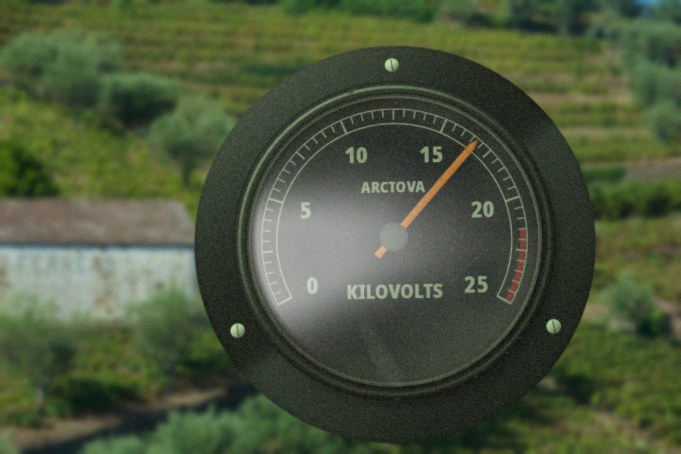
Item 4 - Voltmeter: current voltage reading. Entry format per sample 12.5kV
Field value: 16.75kV
